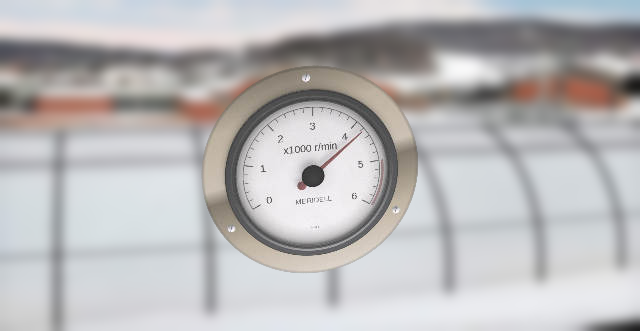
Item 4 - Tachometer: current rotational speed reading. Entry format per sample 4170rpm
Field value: 4200rpm
